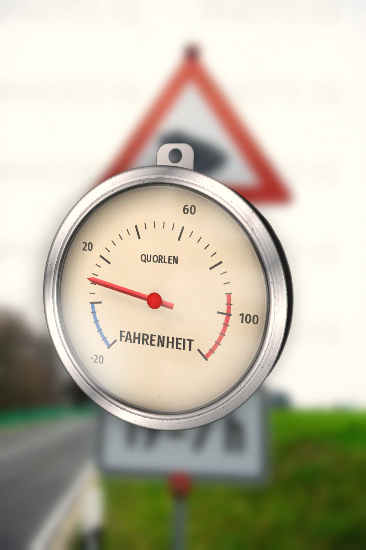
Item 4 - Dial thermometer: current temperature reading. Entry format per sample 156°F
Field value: 10°F
